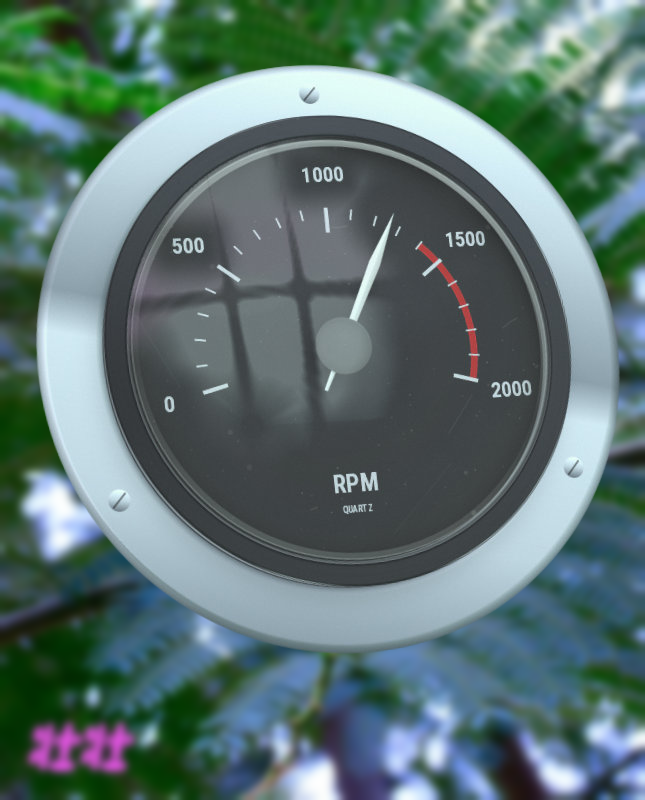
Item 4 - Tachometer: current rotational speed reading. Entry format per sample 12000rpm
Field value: 1250rpm
